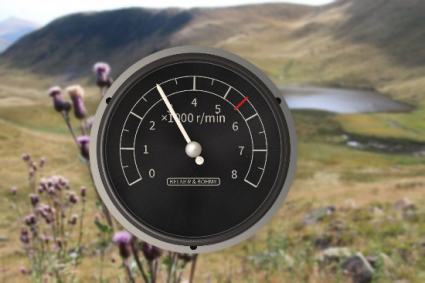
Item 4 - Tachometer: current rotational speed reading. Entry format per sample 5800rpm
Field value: 3000rpm
